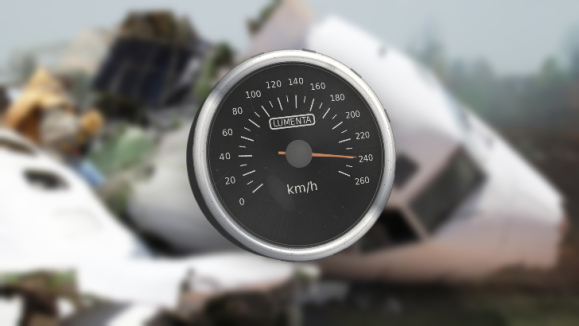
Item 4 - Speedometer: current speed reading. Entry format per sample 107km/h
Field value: 240km/h
